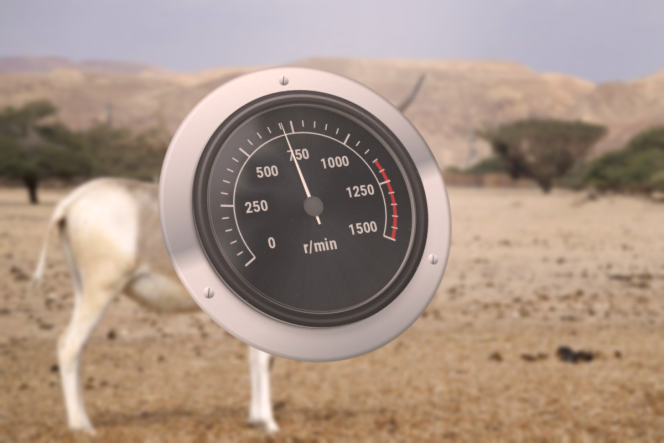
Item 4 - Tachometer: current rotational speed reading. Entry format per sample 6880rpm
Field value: 700rpm
